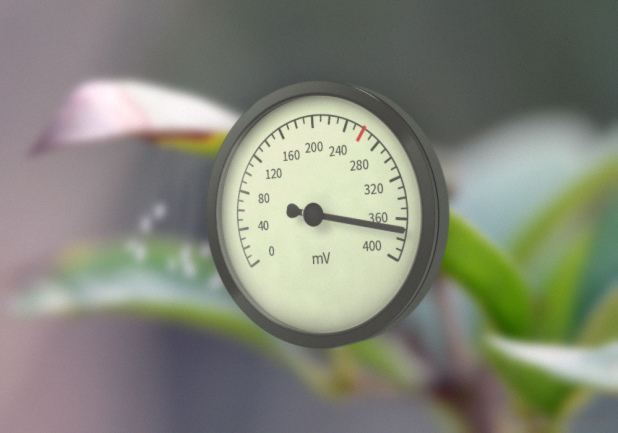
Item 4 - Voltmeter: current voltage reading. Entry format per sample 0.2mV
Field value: 370mV
